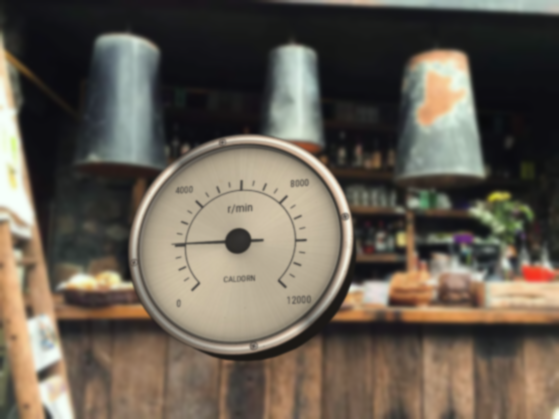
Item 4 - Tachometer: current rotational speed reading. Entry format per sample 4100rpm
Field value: 2000rpm
